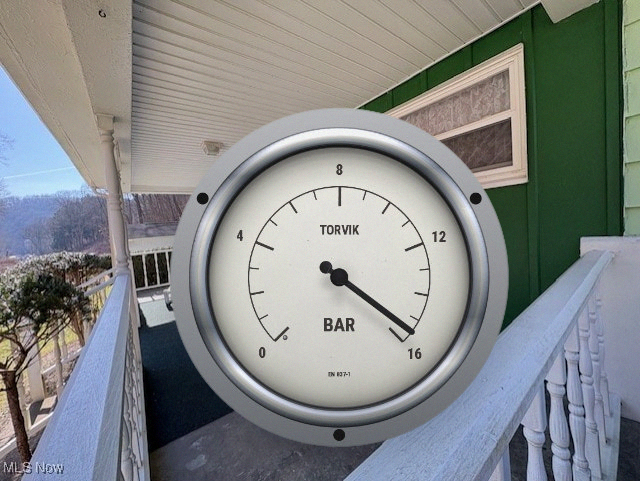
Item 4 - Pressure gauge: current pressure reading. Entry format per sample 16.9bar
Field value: 15.5bar
